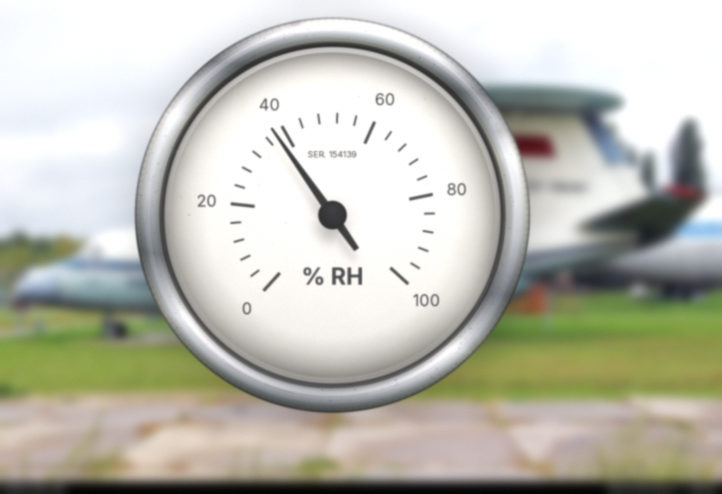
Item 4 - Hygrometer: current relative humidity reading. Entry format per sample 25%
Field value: 38%
